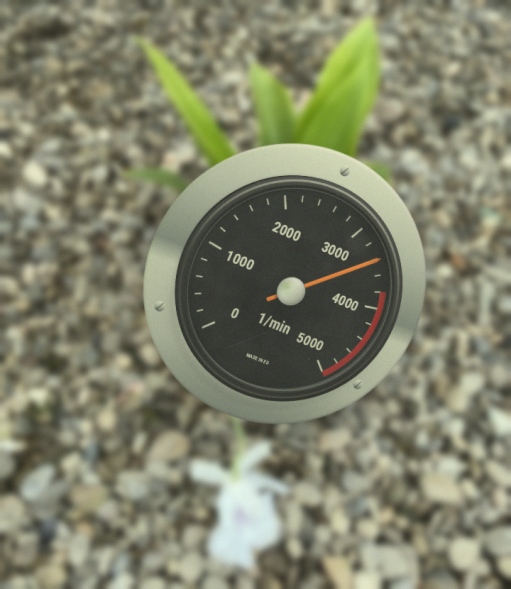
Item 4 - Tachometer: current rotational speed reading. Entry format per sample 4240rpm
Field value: 3400rpm
